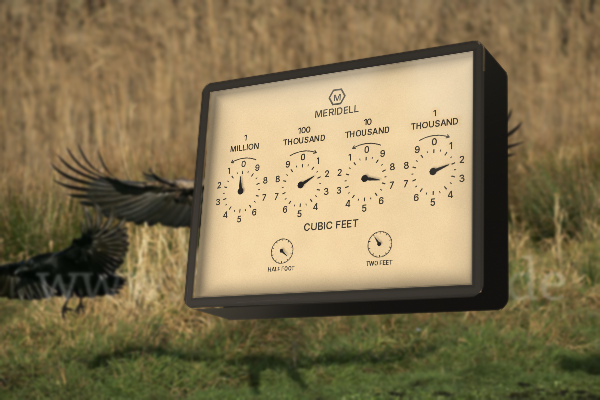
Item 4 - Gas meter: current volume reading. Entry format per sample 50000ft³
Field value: 17200ft³
